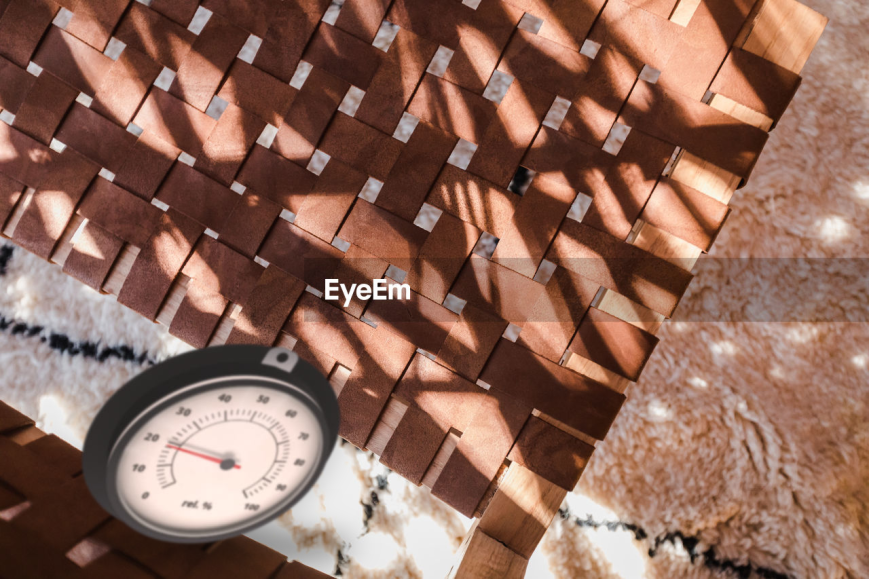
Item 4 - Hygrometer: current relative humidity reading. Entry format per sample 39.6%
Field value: 20%
